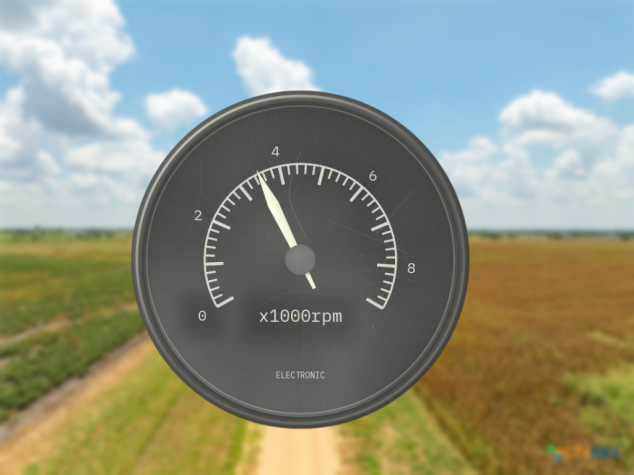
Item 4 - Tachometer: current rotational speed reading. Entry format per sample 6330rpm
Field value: 3500rpm
